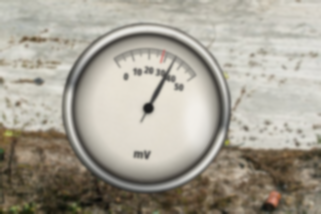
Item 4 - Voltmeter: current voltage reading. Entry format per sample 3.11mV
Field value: 35mV
